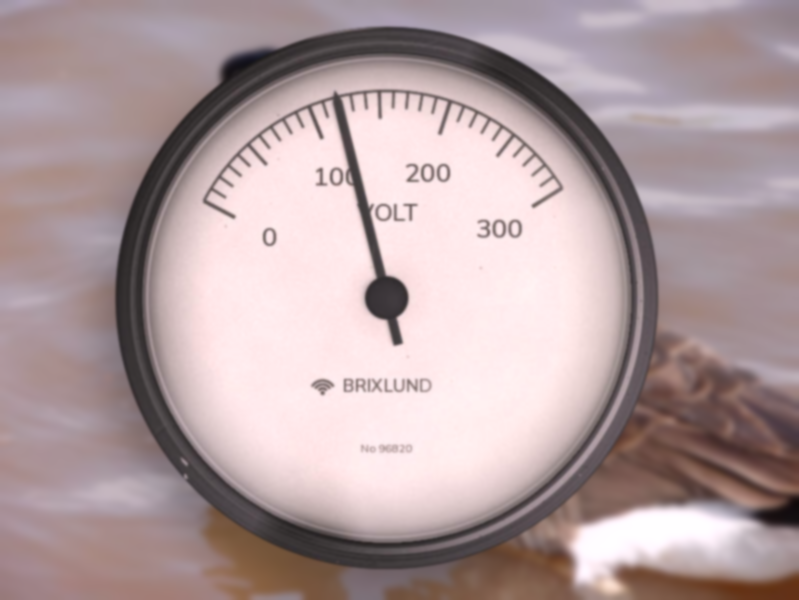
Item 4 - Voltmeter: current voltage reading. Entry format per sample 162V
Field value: 120V
